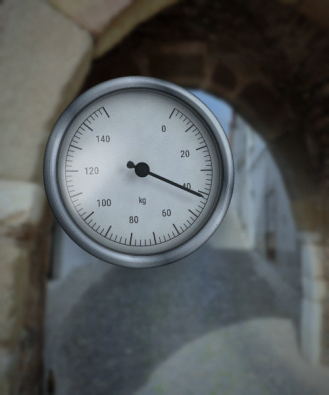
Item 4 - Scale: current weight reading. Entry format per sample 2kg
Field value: 42kg
